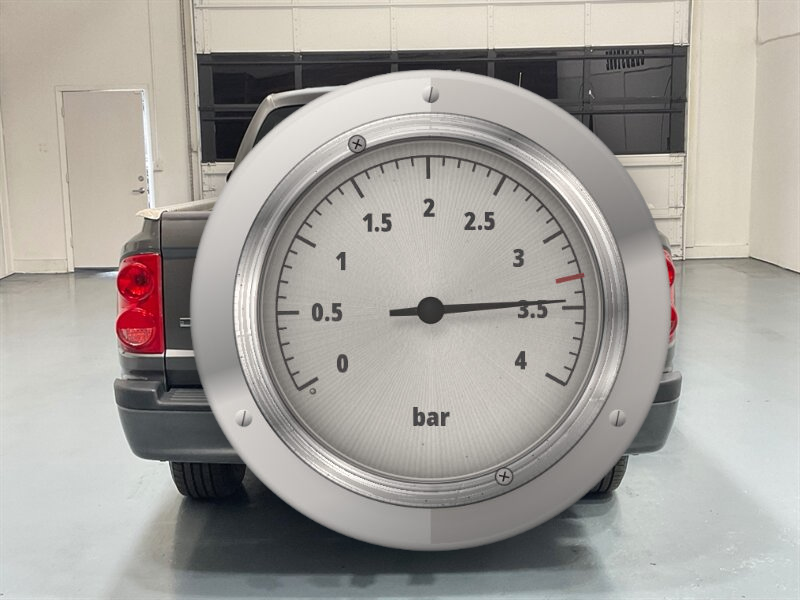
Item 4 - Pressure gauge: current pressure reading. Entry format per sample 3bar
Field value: 3.45bar
